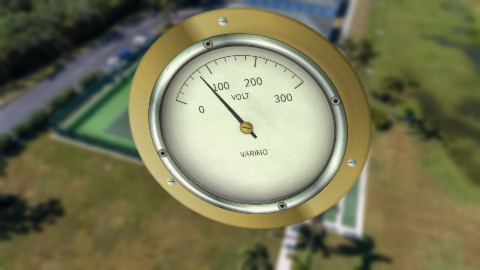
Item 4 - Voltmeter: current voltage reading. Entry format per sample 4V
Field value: 80V
